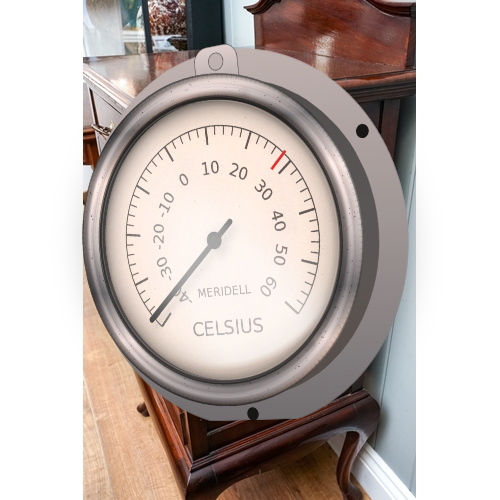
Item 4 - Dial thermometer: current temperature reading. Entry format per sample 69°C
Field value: -38°C
